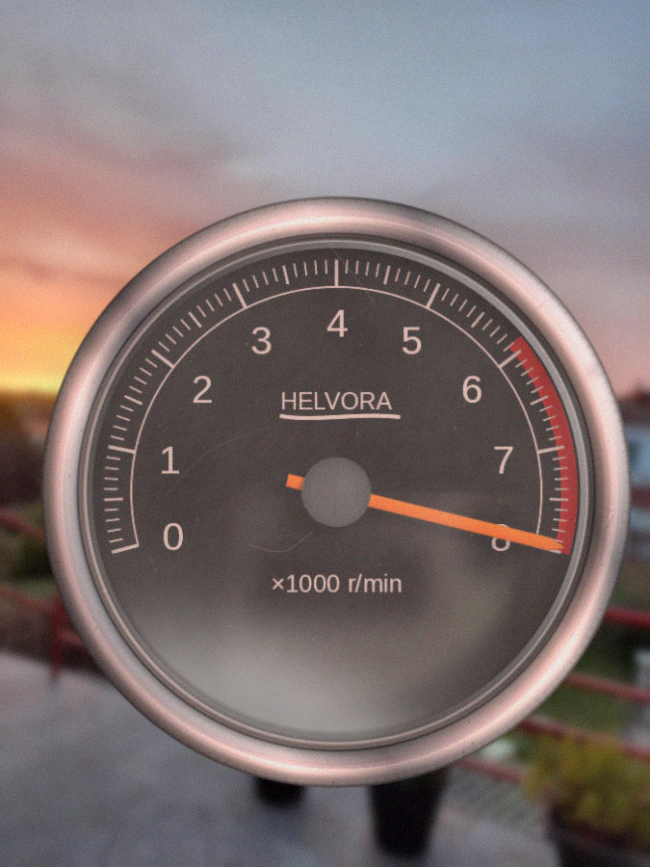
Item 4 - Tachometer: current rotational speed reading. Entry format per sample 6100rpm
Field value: 7950rpm
